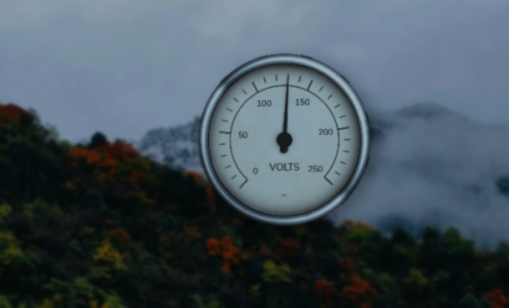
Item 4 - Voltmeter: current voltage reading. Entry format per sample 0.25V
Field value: 130V
